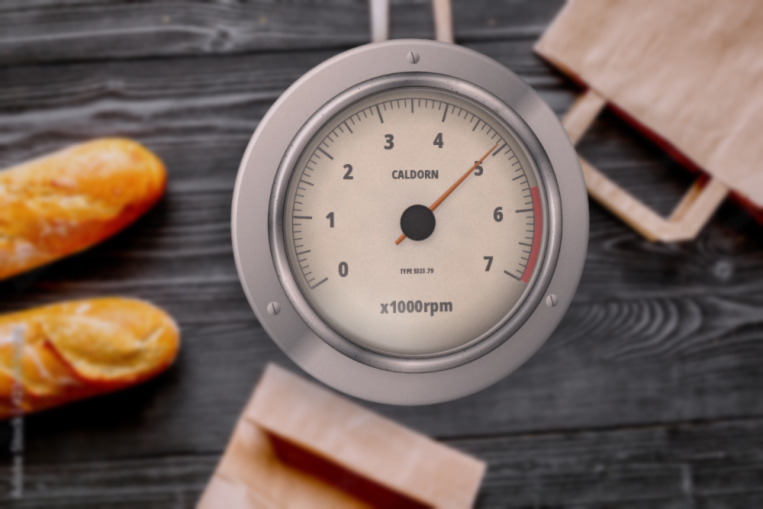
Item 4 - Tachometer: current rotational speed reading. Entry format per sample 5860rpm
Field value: 4900rpm
